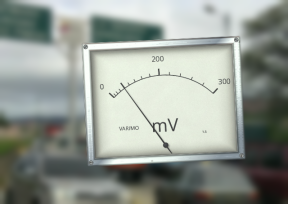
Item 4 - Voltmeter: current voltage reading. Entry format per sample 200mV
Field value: 100mV
